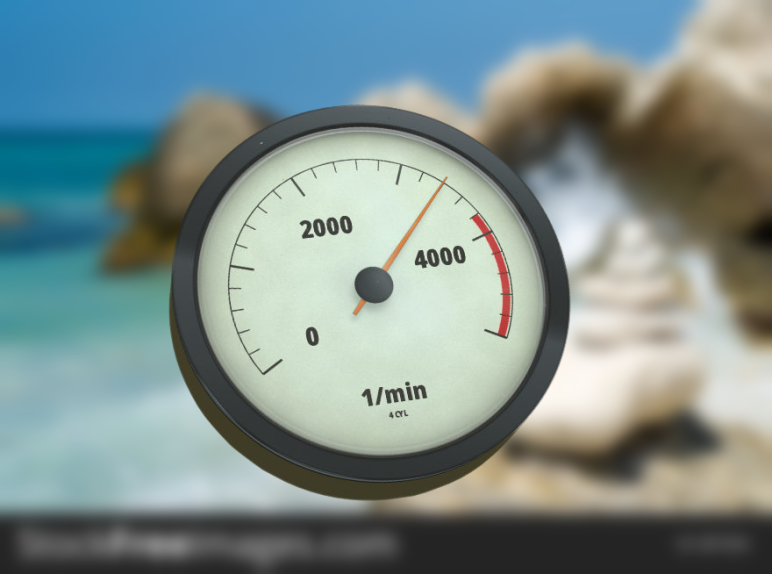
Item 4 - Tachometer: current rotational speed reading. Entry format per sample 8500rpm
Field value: 3400rpm
